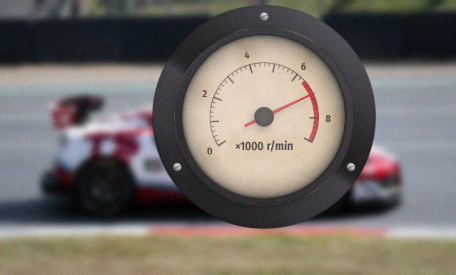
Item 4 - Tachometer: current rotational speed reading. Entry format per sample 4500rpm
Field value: 7000rpm
